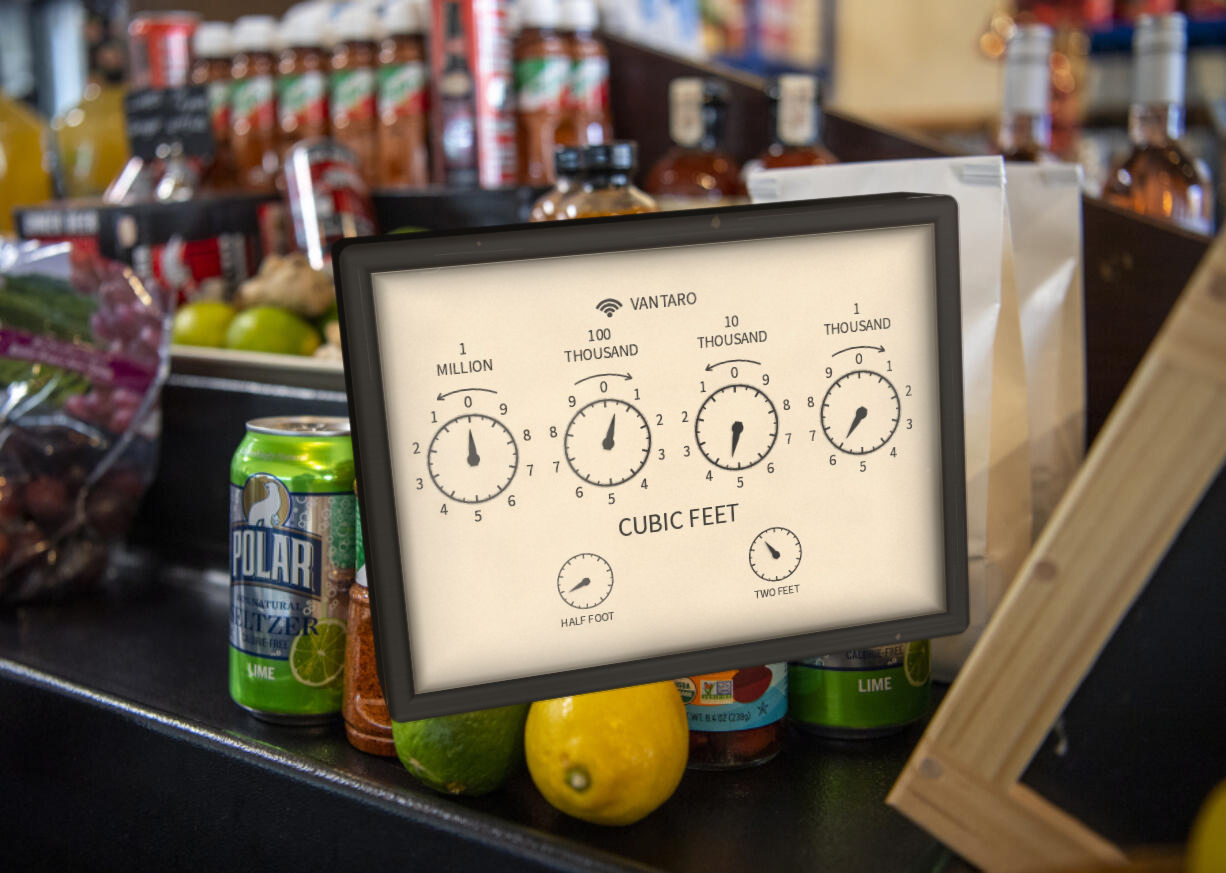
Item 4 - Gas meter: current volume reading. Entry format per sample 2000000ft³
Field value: 4600ft³
